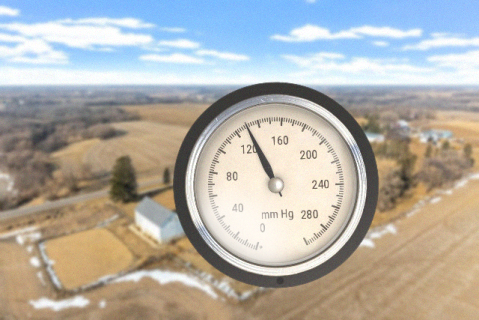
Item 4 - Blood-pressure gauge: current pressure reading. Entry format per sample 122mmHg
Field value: 130mmHg
